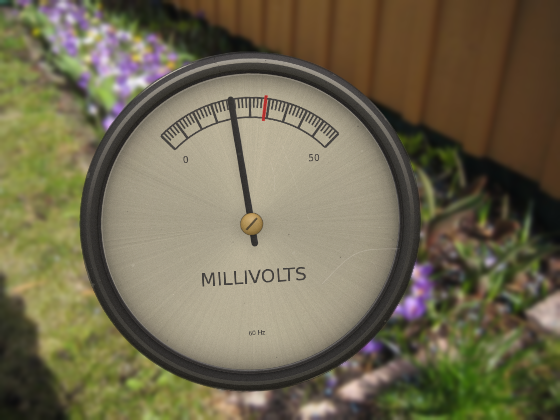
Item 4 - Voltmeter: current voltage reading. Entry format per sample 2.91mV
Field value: 20mV
